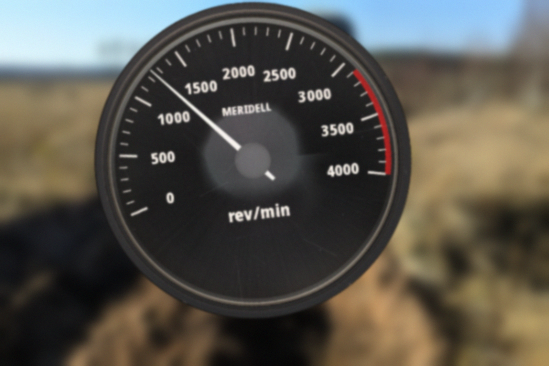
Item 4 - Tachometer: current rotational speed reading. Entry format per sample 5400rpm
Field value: 1250rpm
